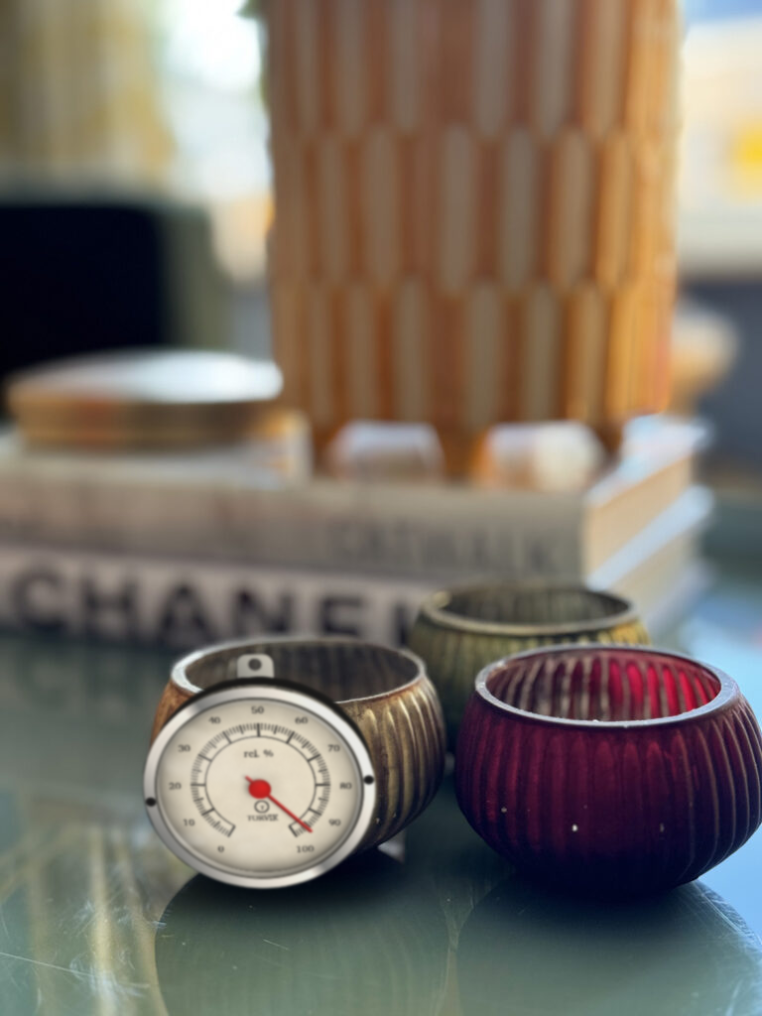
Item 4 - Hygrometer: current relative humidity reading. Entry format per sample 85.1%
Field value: 95%
